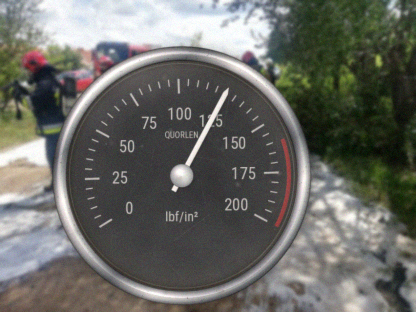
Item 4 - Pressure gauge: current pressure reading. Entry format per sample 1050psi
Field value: 125psi
